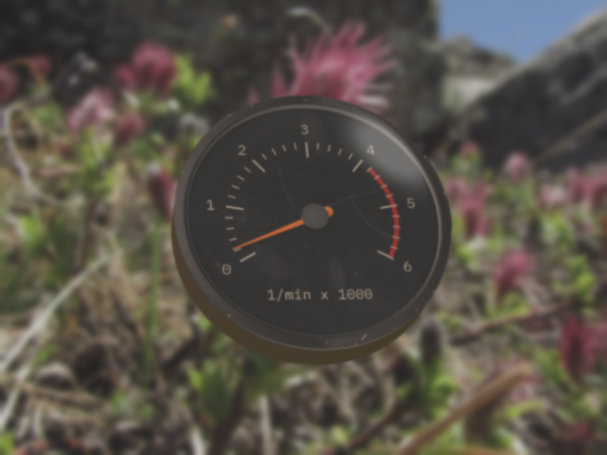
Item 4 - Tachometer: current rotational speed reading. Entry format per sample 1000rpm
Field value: 200rpm
